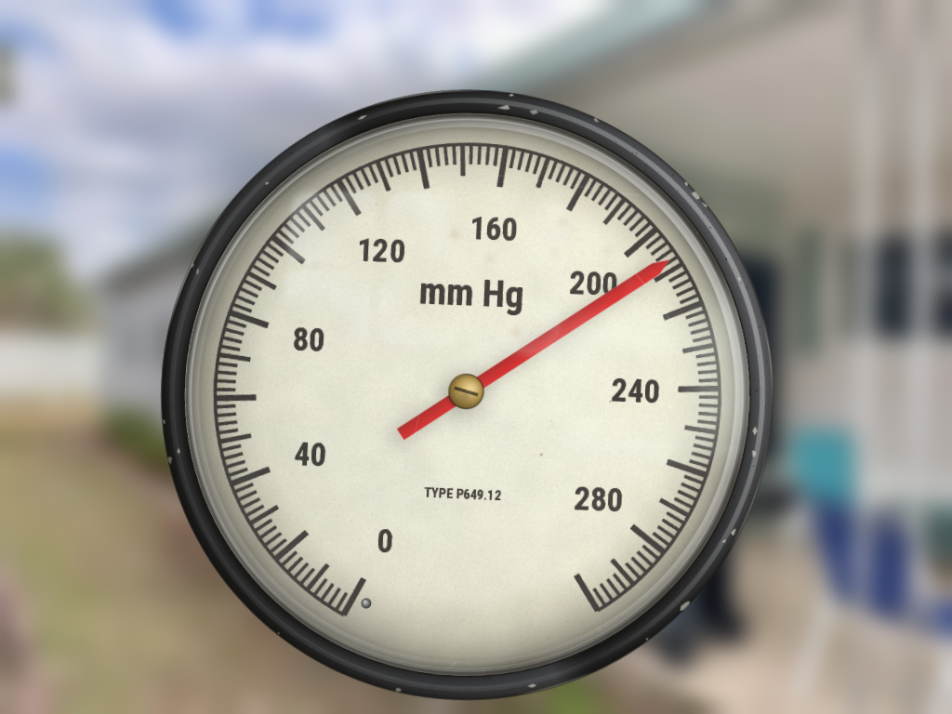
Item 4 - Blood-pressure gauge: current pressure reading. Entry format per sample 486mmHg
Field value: 208mmHg
